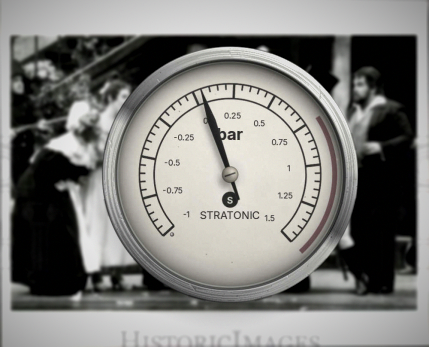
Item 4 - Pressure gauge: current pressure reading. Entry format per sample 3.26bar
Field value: 0.05bar
